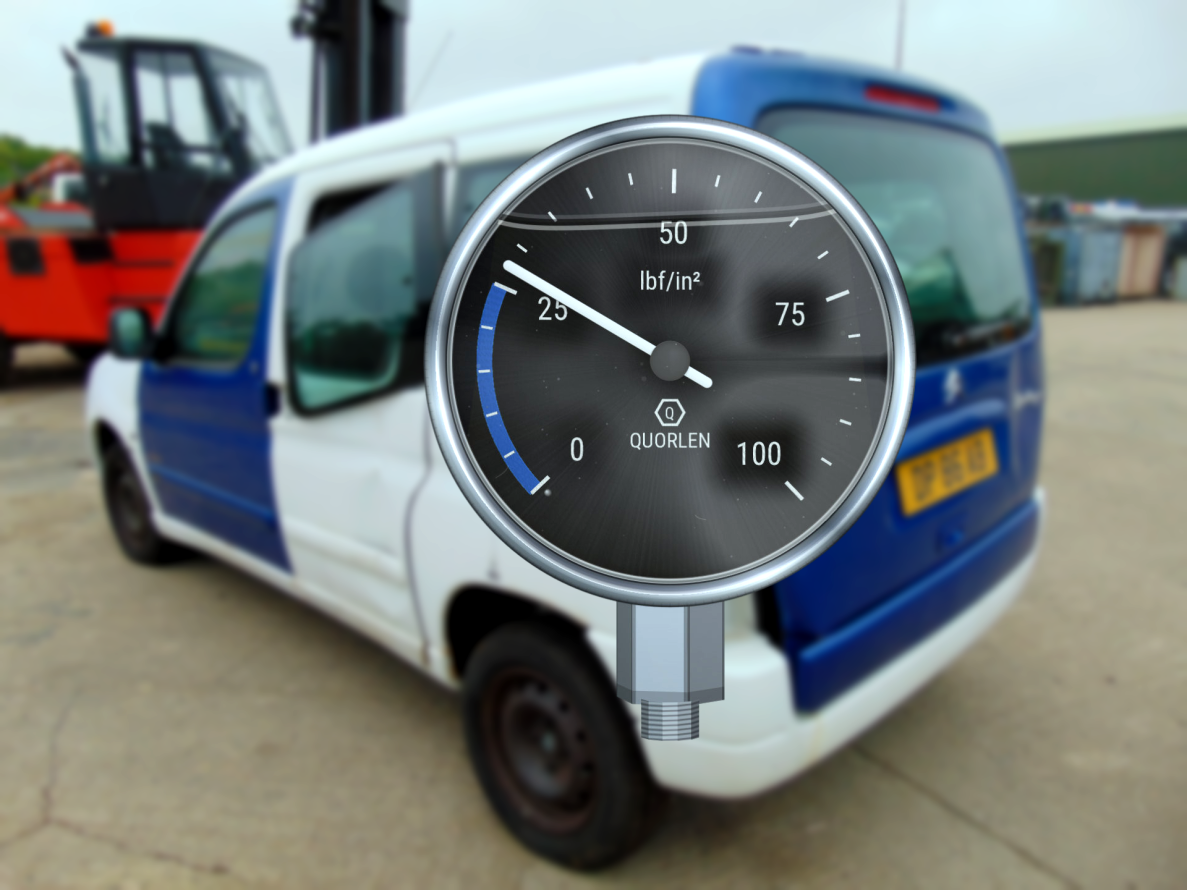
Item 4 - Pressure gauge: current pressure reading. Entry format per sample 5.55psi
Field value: 27.5psi
